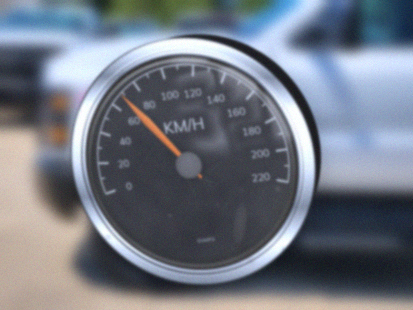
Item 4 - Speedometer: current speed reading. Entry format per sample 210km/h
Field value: 70km/h
